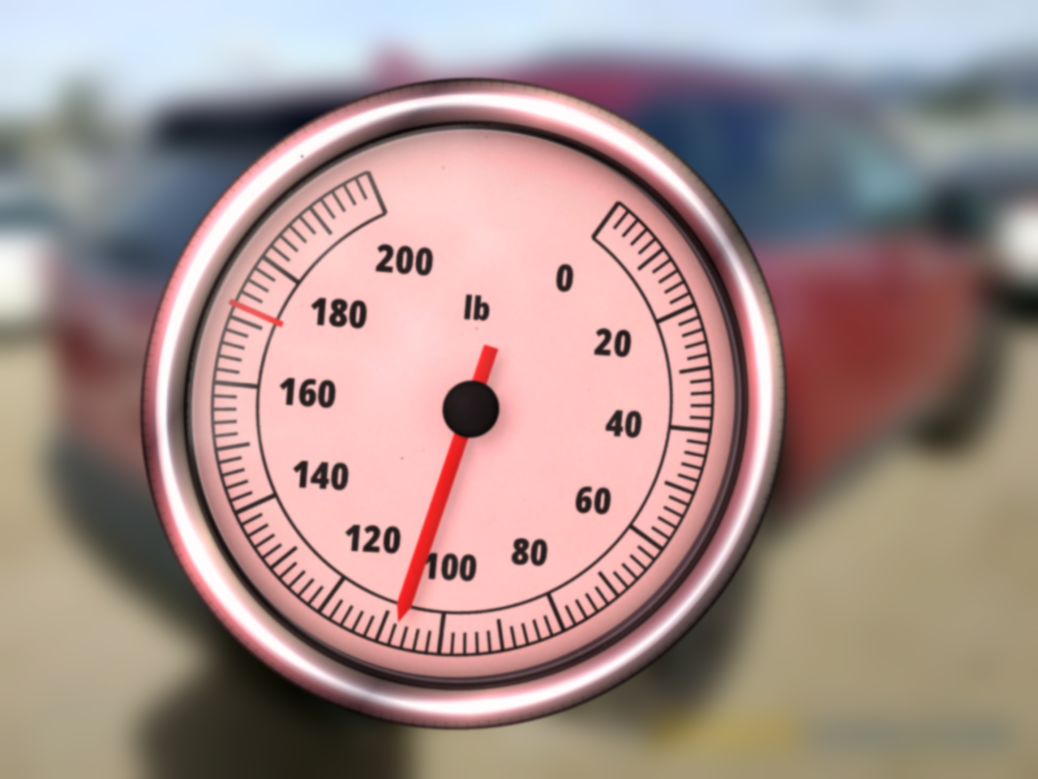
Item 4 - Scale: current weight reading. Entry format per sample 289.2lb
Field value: 108lb
